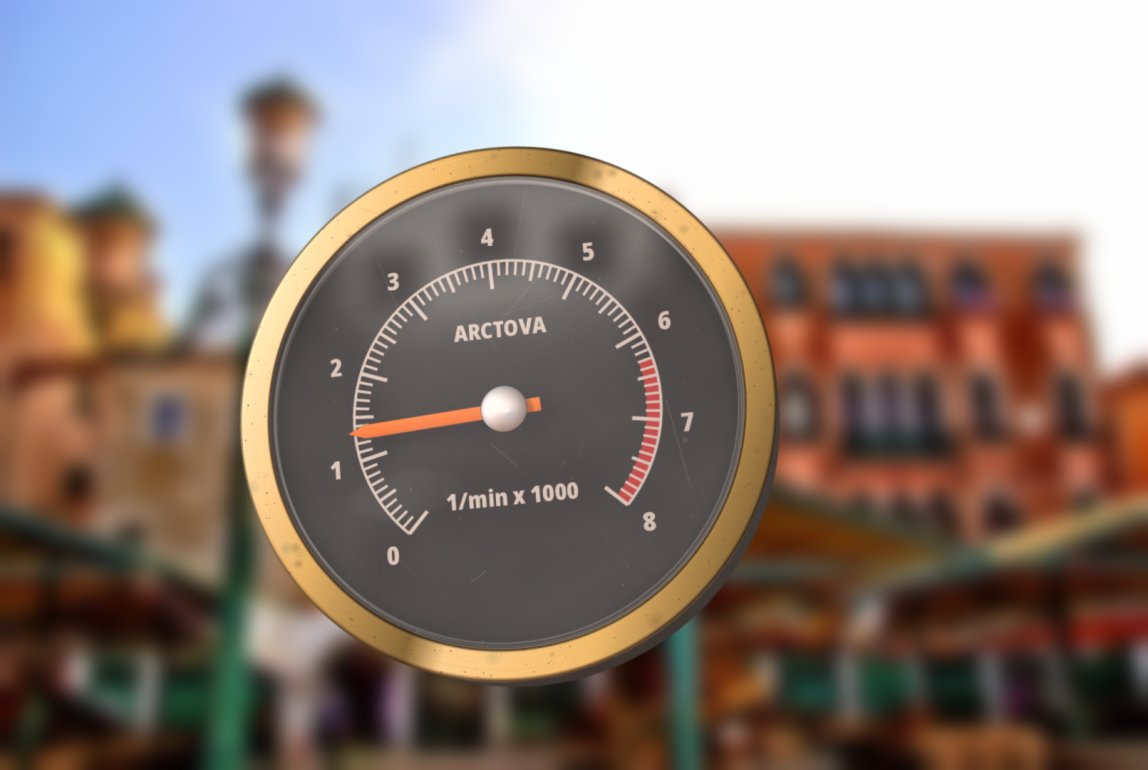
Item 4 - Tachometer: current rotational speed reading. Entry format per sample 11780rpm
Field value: 1300rpm
